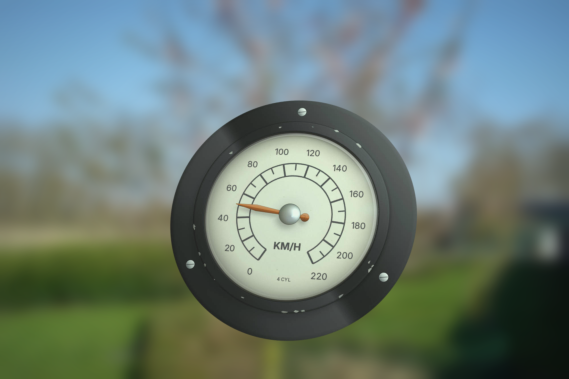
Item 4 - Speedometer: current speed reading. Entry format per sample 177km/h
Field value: 50km/h
